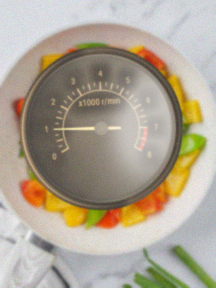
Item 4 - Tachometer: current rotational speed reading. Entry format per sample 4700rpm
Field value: 1000rpm
